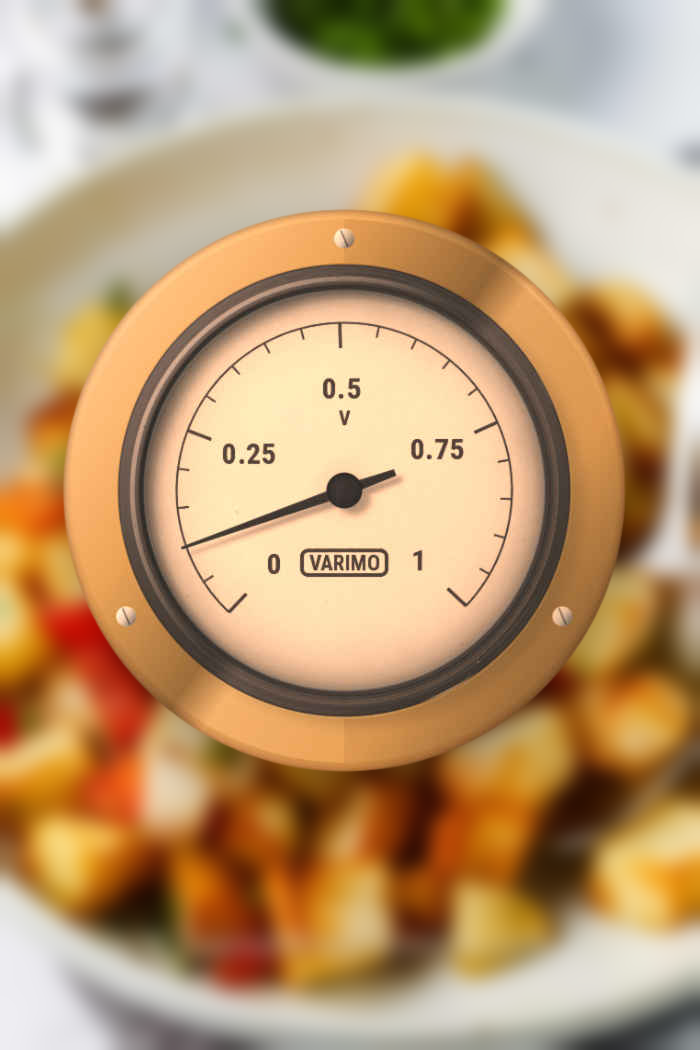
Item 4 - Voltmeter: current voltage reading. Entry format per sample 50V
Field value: 0.1V
